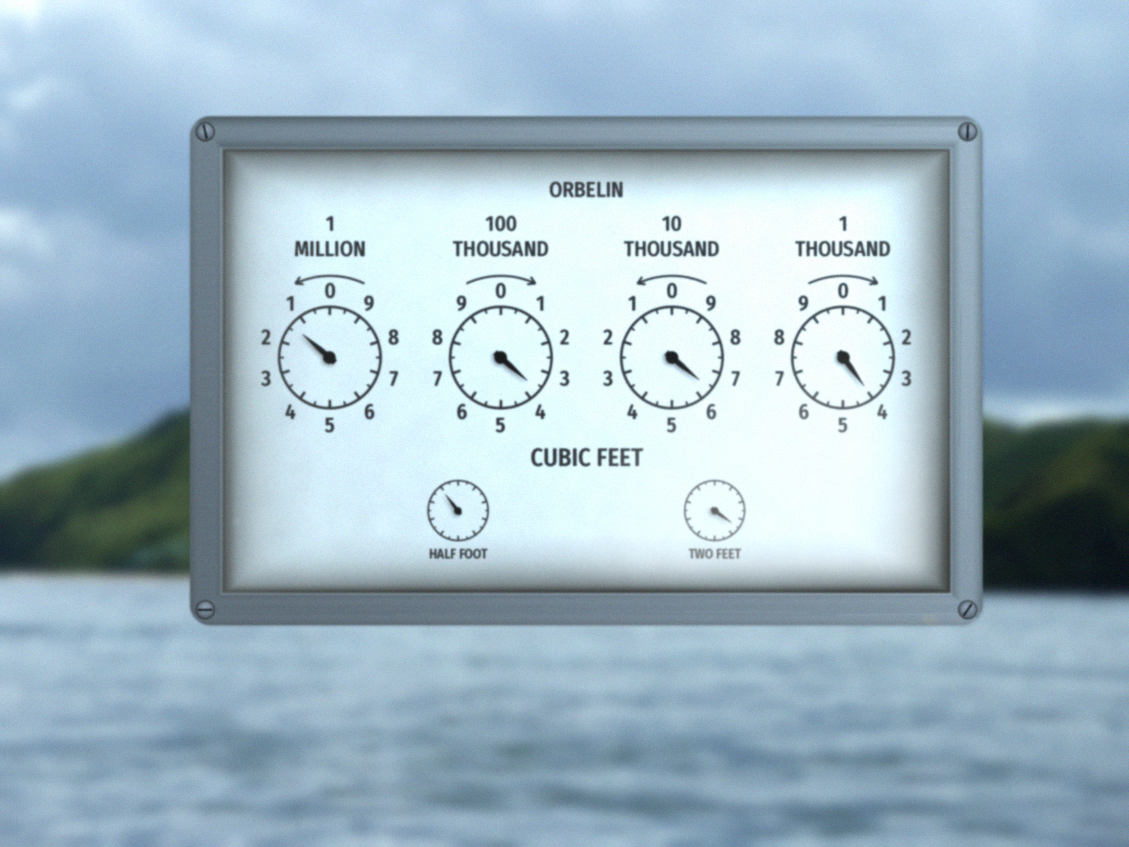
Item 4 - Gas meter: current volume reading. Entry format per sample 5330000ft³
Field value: 136400ft³
